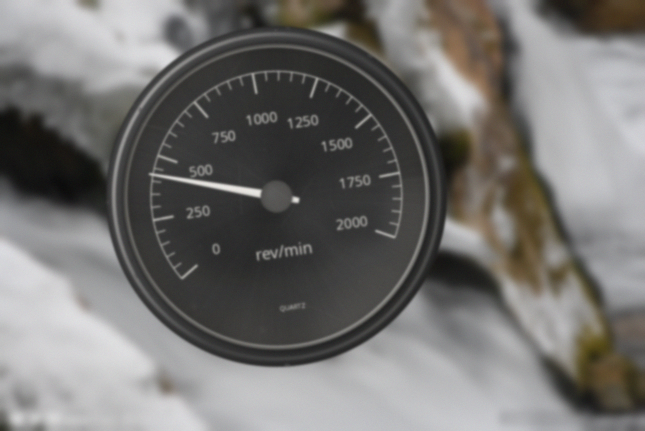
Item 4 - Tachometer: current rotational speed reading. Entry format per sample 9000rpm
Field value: 425rpm
